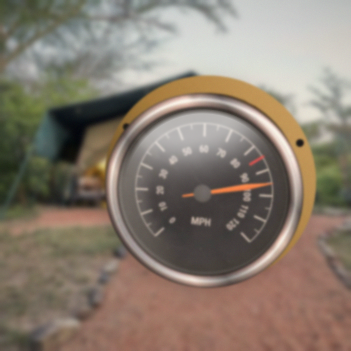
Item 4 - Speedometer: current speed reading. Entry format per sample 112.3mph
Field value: 95mph
